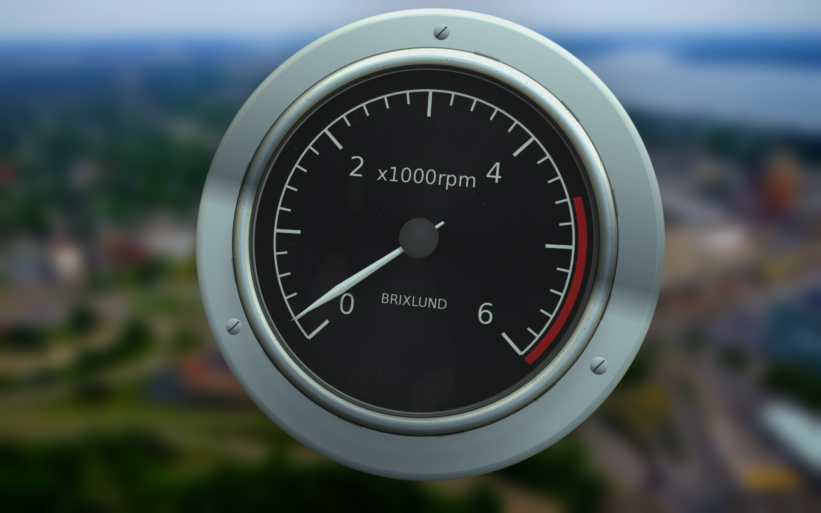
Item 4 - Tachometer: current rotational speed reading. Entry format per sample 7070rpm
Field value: 200rpm
